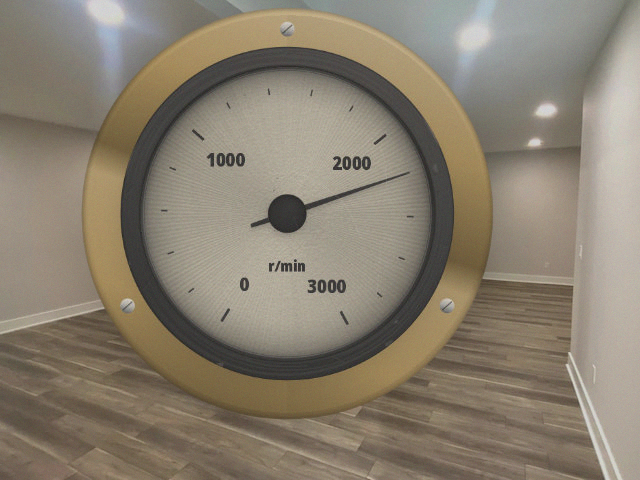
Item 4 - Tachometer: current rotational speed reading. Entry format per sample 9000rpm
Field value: 2200rpm
